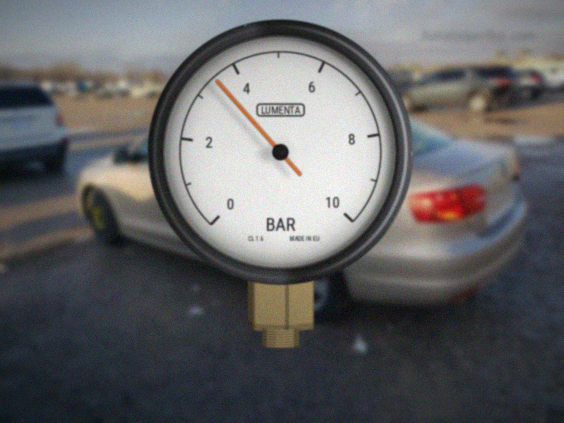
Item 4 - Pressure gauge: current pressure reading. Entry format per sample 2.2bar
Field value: 3.5bar
